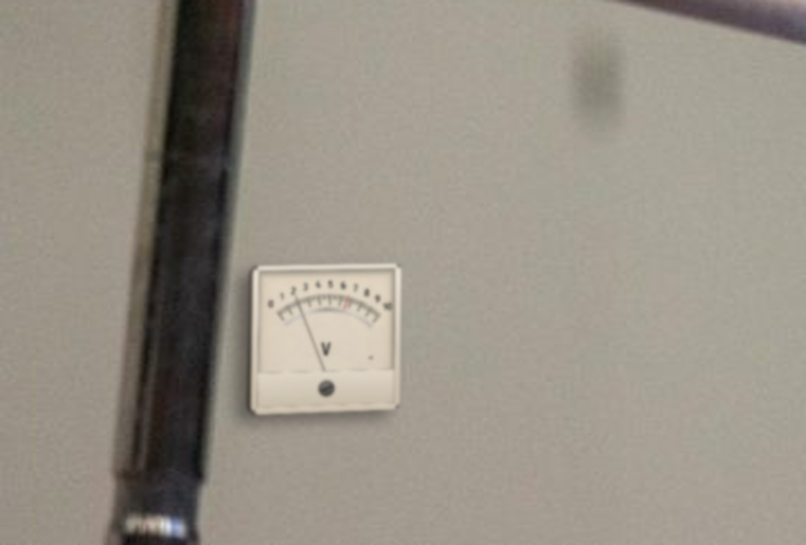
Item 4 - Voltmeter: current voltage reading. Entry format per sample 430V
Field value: 2V
